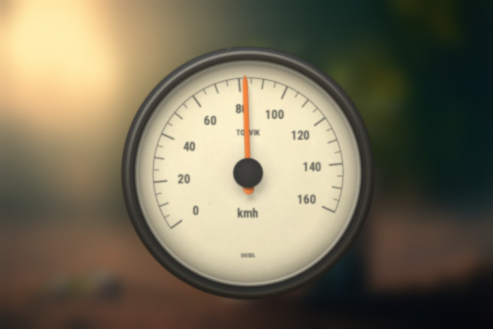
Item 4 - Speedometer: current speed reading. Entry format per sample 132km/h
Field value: 82.5km/h
